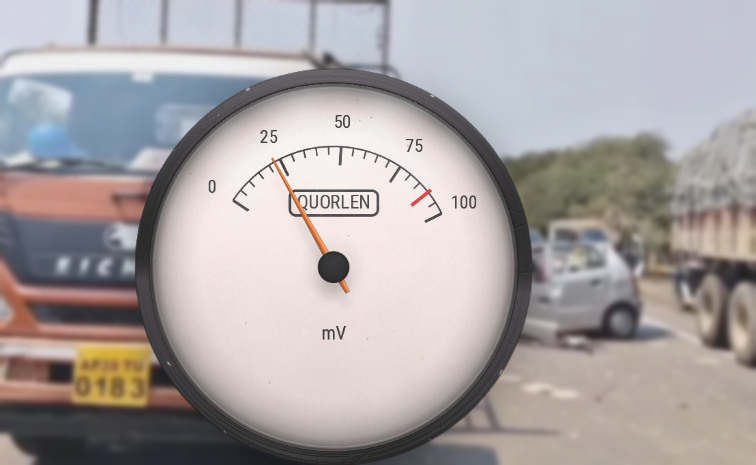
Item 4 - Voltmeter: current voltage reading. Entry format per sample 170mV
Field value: 22.5mV
